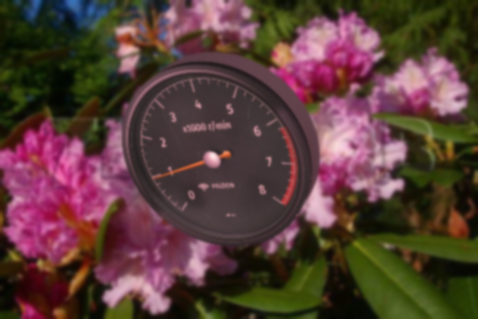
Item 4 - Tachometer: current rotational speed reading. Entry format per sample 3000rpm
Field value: 1000rpm
